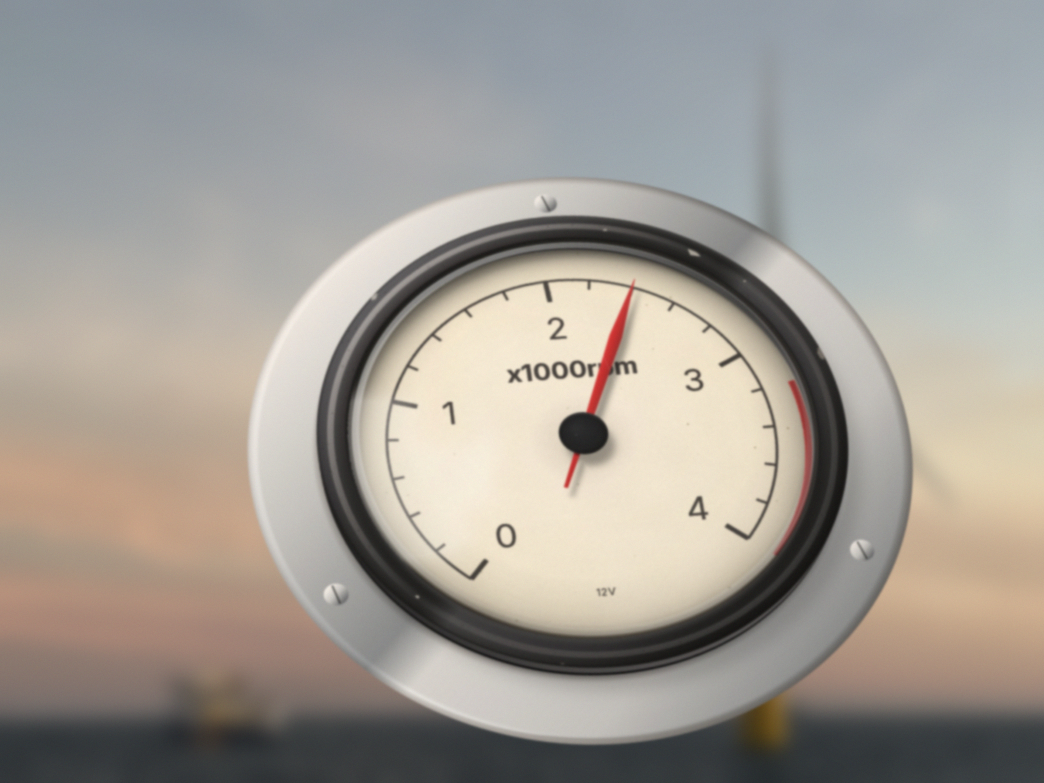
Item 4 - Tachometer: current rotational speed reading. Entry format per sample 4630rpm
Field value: 2400rpm
